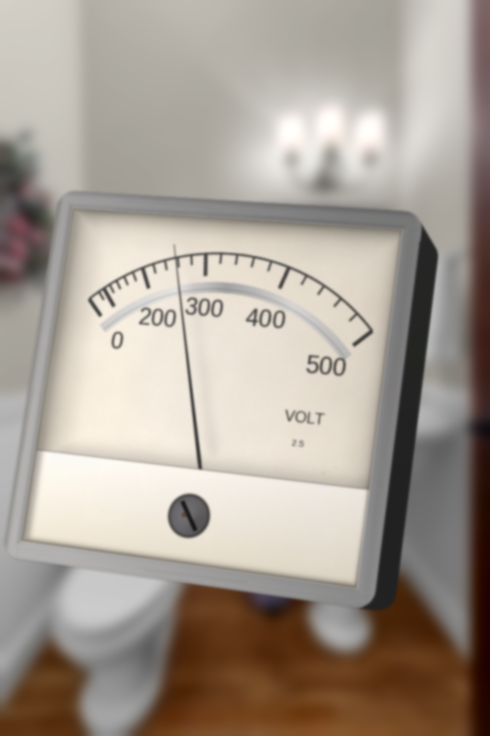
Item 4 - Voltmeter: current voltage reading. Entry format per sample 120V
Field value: 260V
